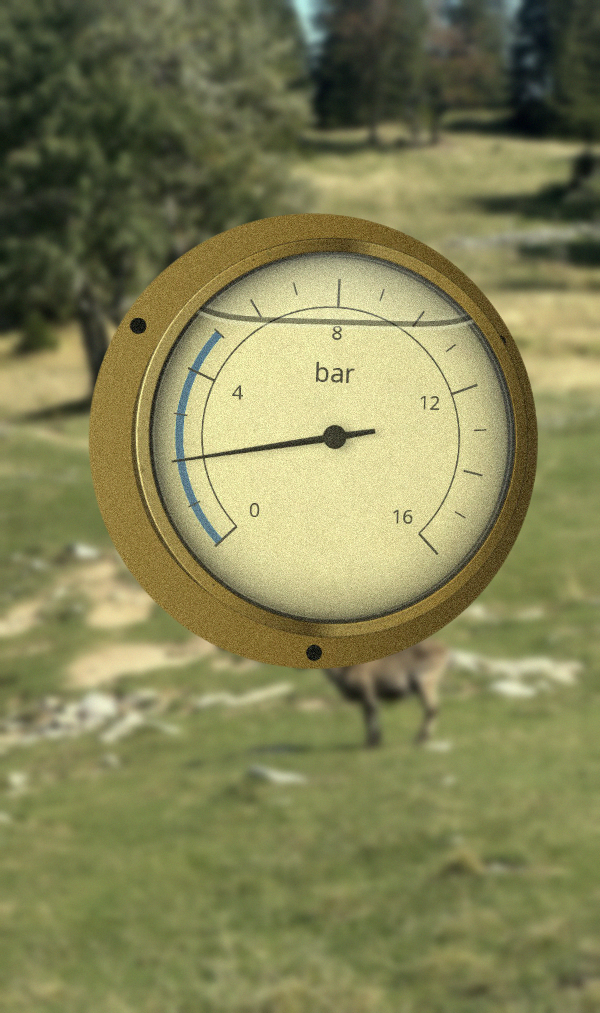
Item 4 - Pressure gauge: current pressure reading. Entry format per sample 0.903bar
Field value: 2bar
